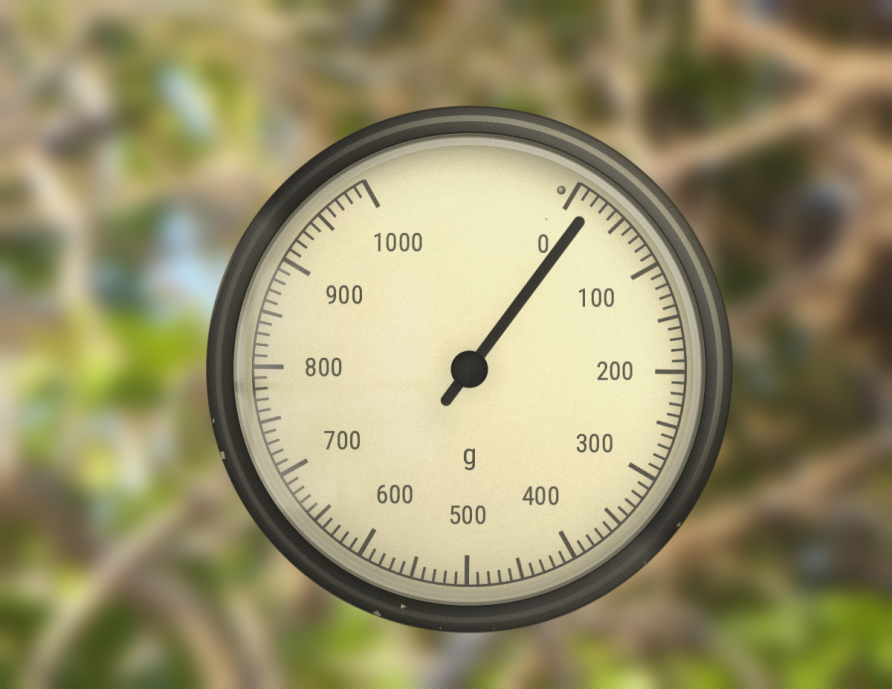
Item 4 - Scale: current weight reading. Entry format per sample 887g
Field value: 20g
